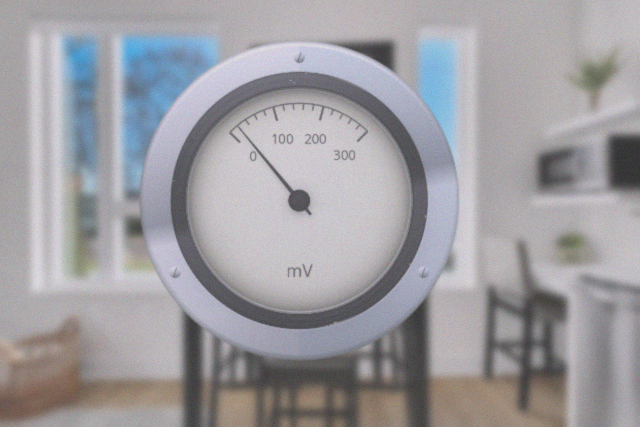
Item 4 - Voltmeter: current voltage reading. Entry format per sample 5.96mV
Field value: 20mV
